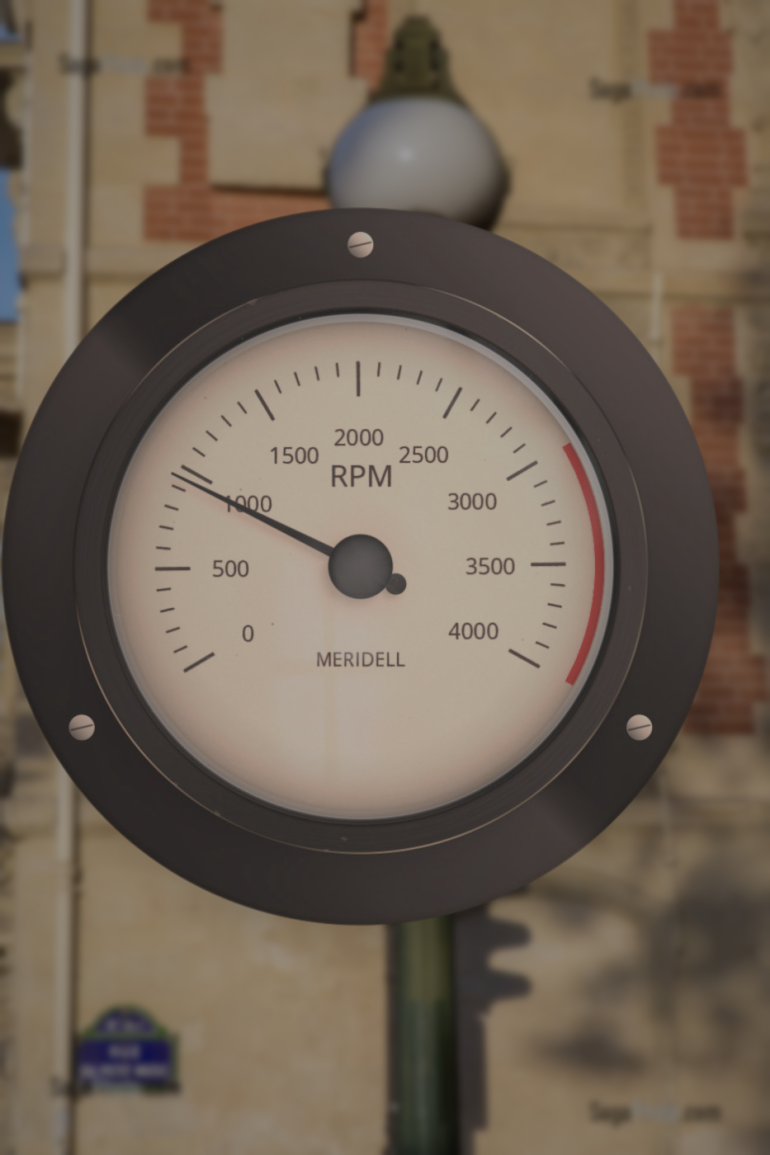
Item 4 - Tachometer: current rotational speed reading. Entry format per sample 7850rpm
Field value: 950rpm
